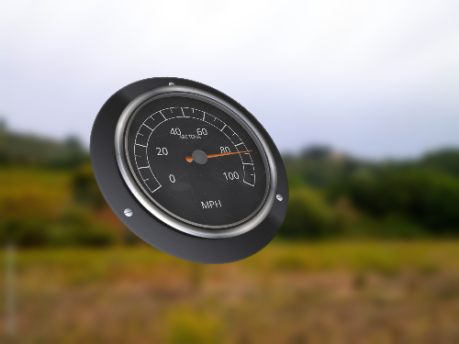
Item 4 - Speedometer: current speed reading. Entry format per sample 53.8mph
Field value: 85mph
